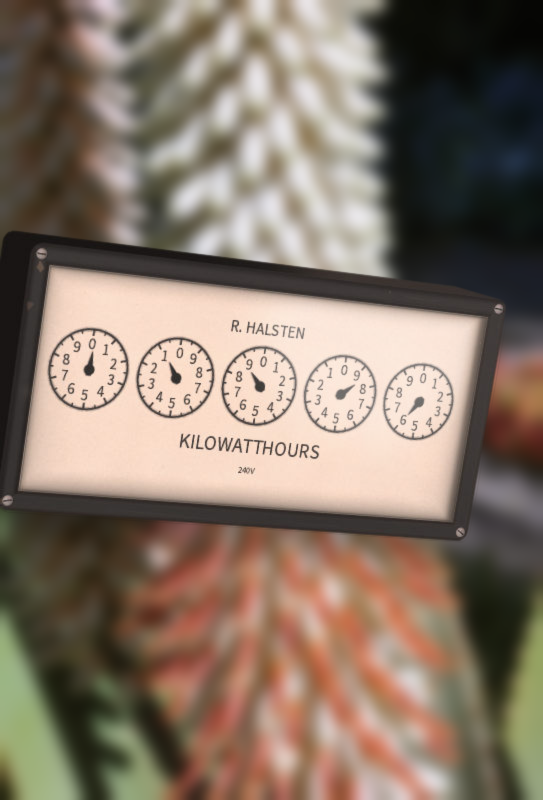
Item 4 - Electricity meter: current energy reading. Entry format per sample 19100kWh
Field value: 886kWh
